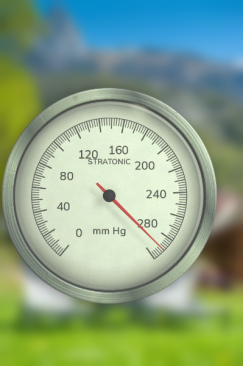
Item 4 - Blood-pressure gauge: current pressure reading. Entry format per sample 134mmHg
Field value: 290mmHg
